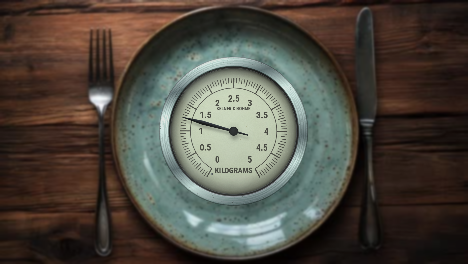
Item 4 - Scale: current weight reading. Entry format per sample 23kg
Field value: 1.25kg
